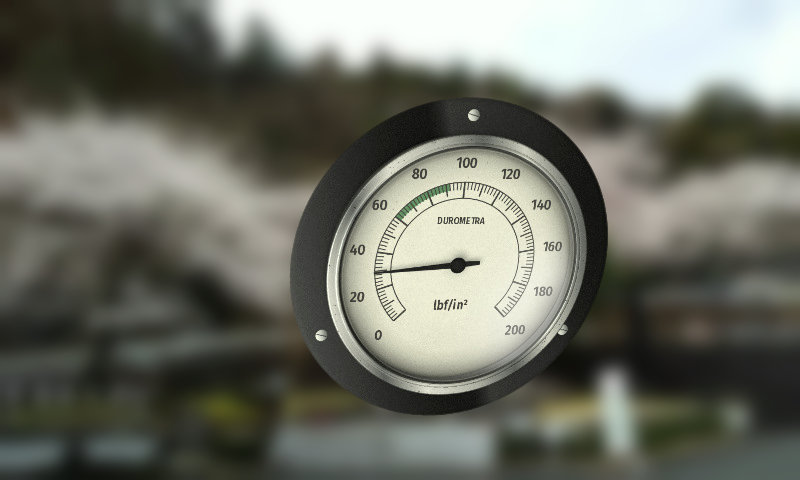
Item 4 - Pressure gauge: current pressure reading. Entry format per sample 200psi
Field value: 30psi
